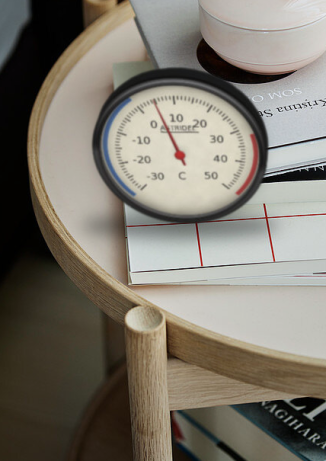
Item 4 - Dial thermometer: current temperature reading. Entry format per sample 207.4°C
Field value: 5°C
